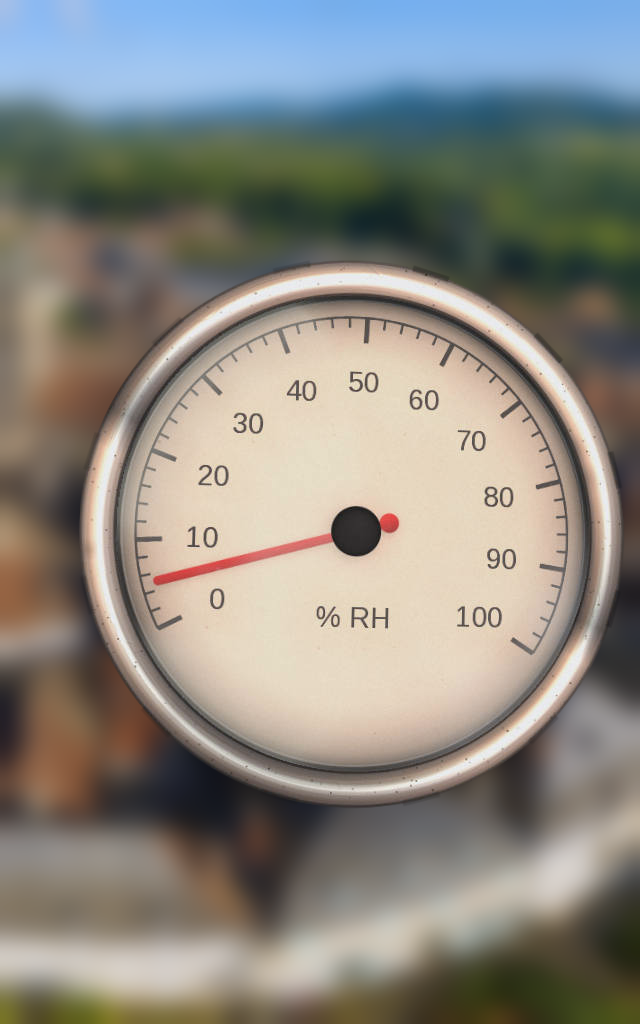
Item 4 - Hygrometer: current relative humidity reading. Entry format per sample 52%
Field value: 5%
